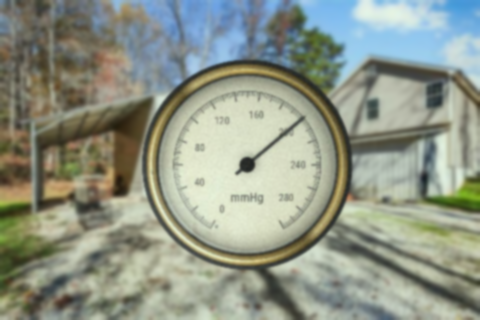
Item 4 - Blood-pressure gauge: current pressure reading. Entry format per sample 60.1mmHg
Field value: 200mmHg
